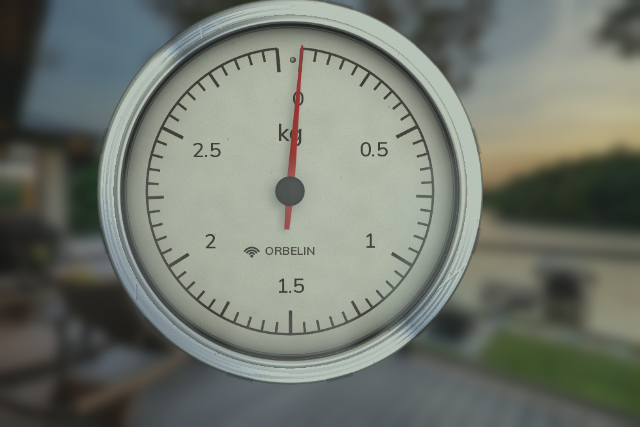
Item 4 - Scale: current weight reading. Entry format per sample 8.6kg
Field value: 0kg
